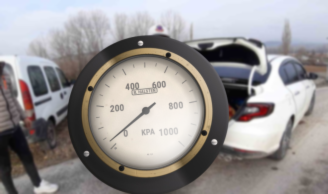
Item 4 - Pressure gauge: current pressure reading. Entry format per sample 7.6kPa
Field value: 25kPa
